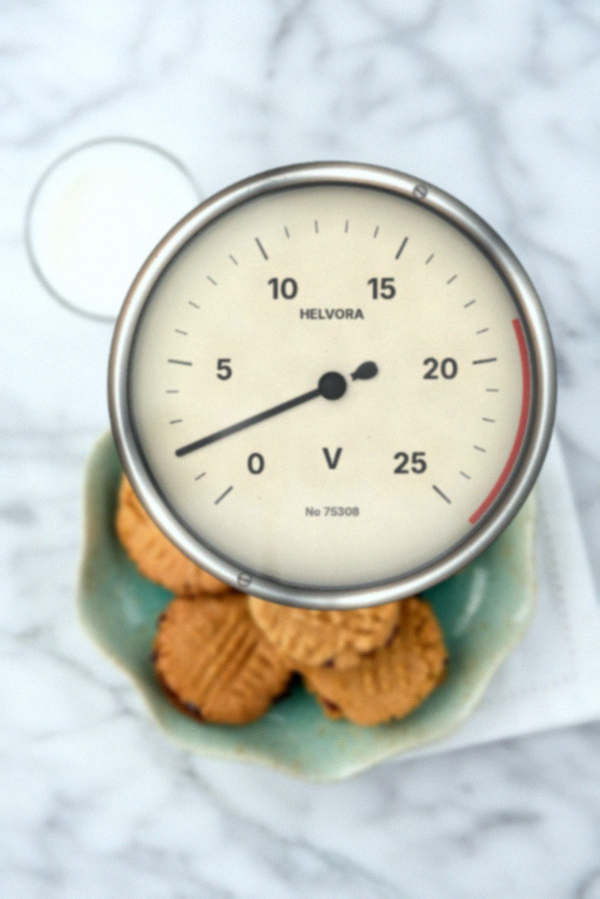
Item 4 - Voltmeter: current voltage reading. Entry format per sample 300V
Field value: 2V
